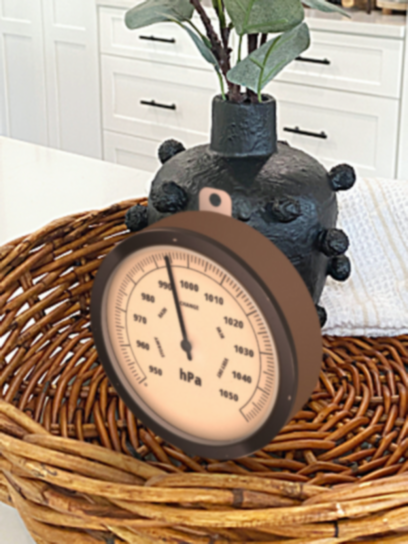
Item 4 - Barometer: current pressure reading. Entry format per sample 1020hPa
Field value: 995hPa
